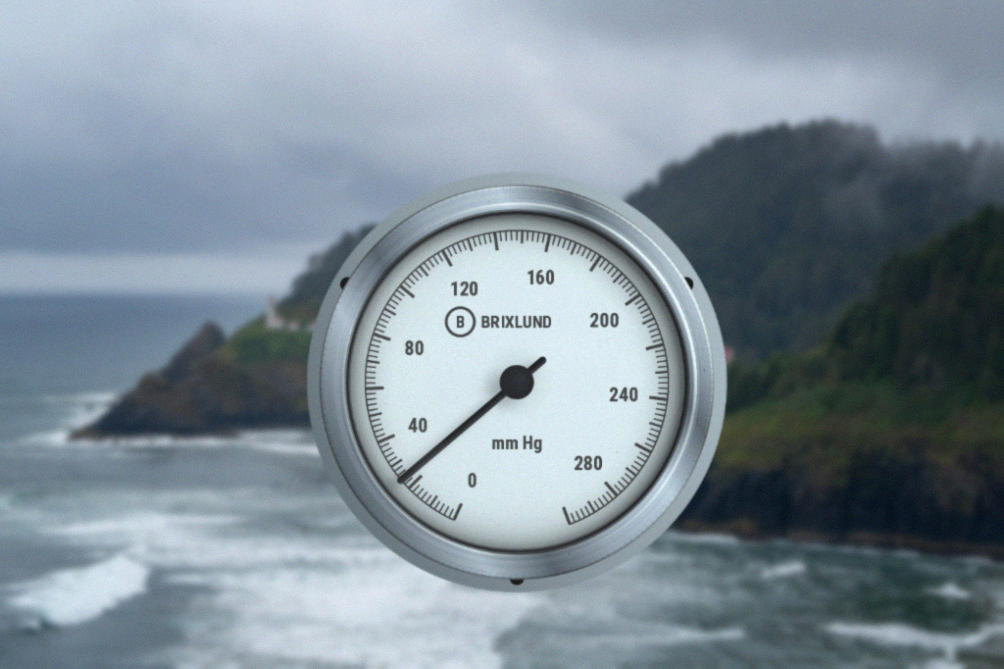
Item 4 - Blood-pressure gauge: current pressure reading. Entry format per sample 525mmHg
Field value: 24mmHg
